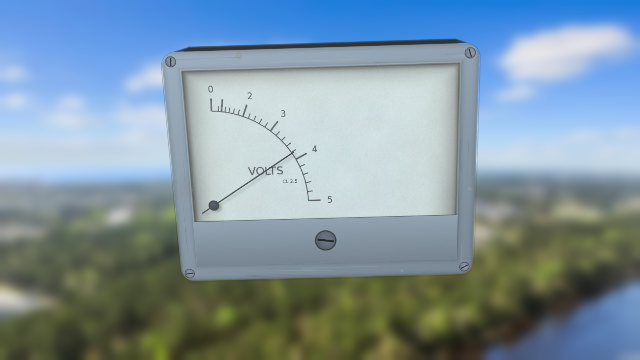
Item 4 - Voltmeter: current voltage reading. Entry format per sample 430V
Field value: 3.8V
